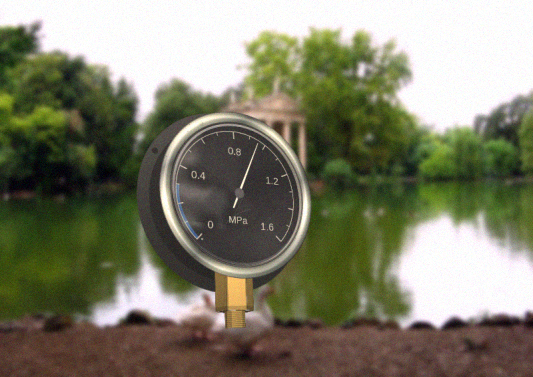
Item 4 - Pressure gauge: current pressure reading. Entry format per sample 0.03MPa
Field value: 0.95MPa
